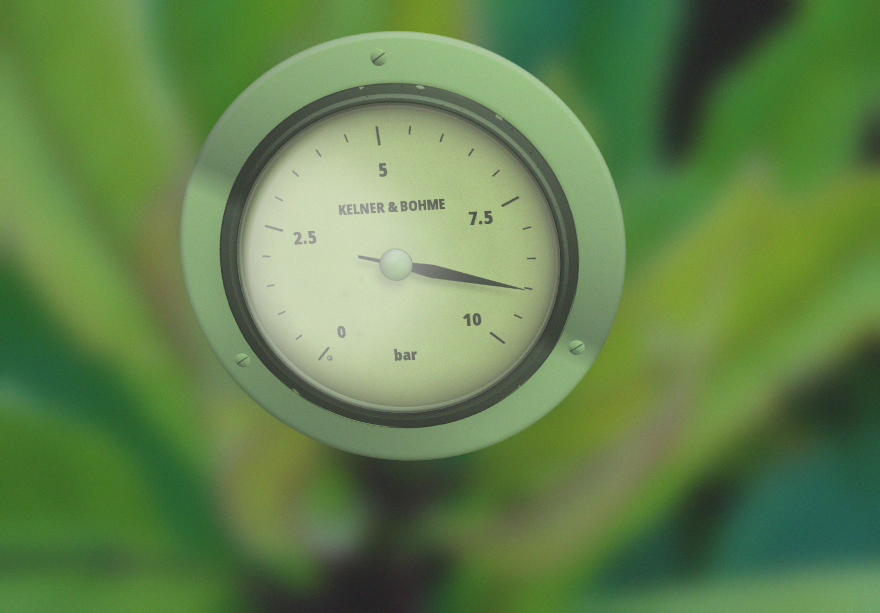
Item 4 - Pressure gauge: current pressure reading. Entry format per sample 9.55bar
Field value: 9bar
